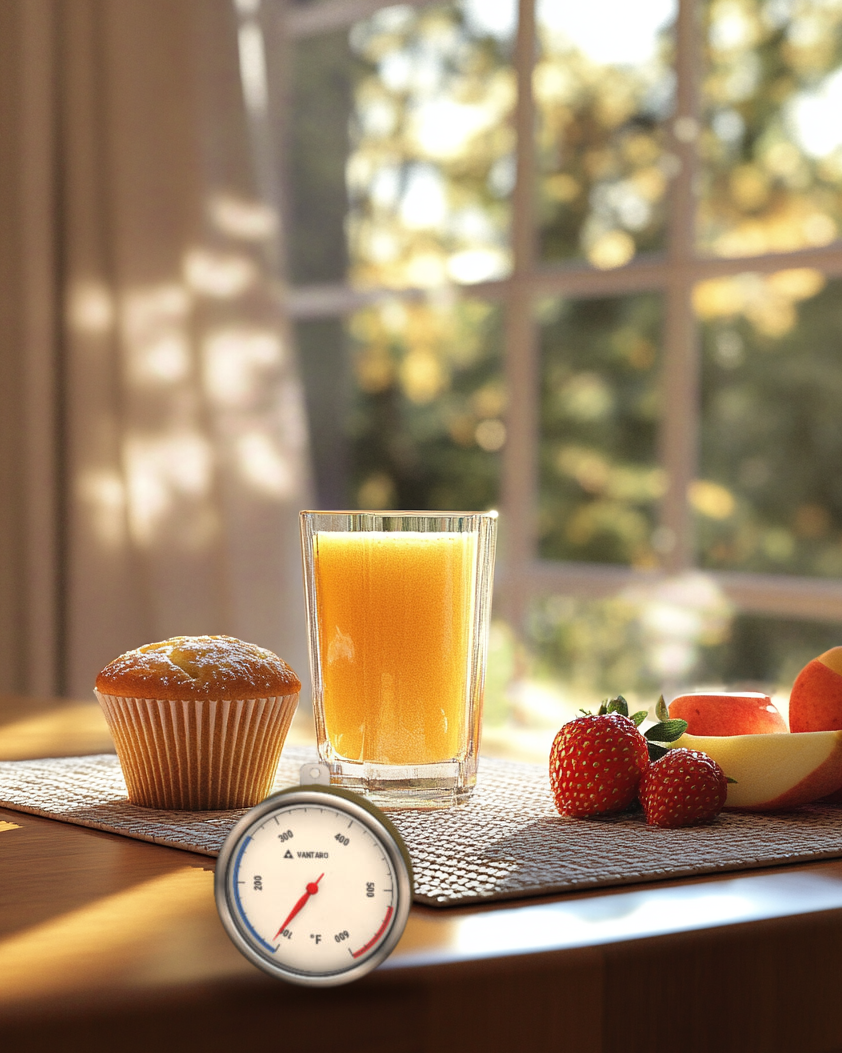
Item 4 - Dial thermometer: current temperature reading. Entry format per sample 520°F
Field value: 110°F
